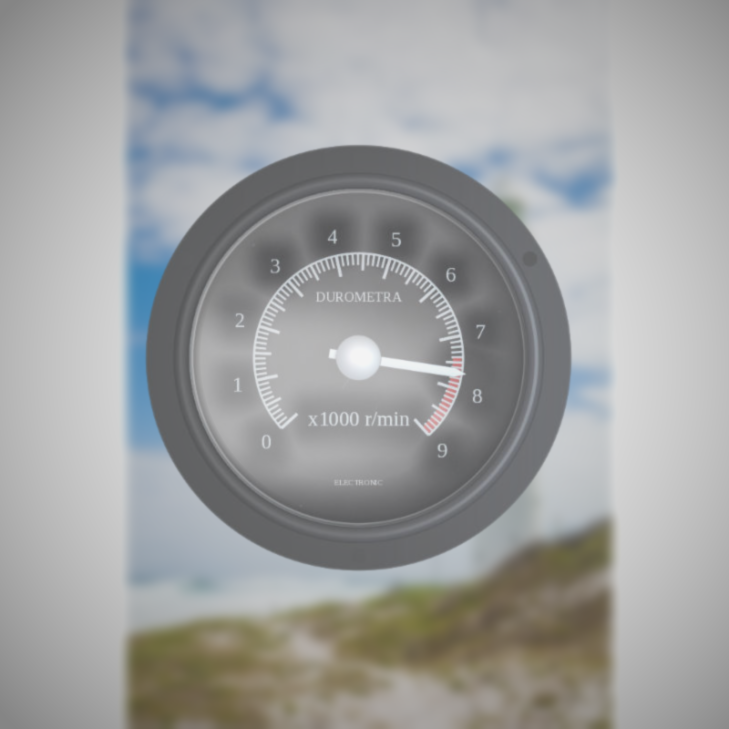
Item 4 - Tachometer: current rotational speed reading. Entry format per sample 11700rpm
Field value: 7700rpm
